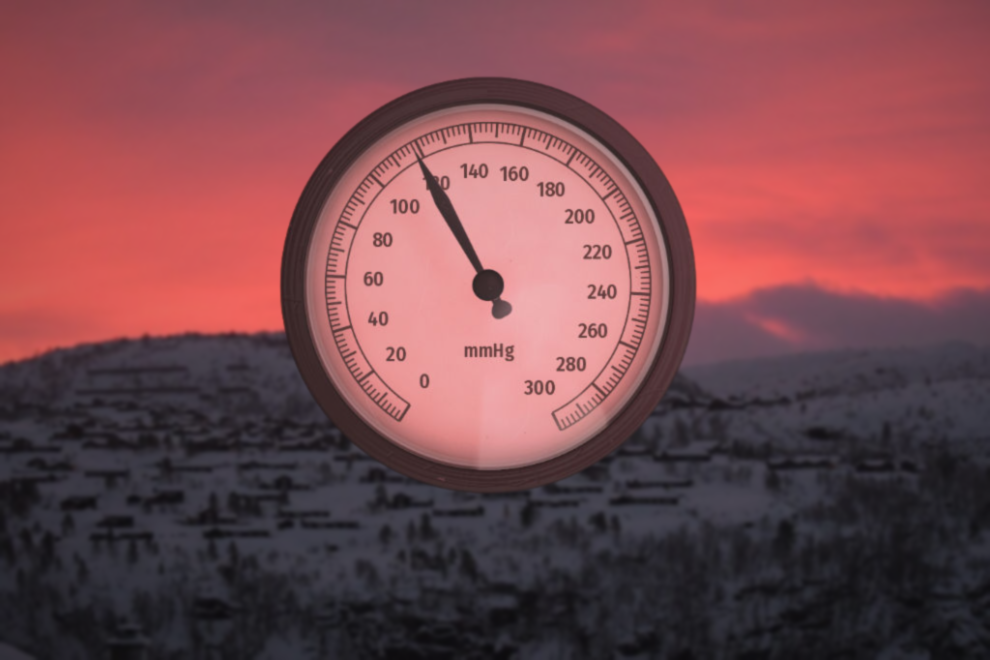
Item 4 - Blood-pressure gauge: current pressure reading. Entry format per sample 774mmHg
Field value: 118mmHg
